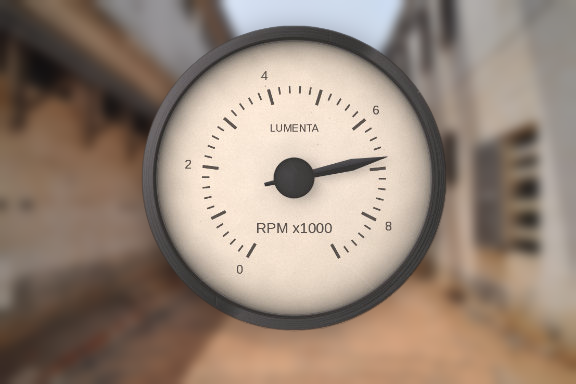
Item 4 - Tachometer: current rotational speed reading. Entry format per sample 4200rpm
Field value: 6800rpm
